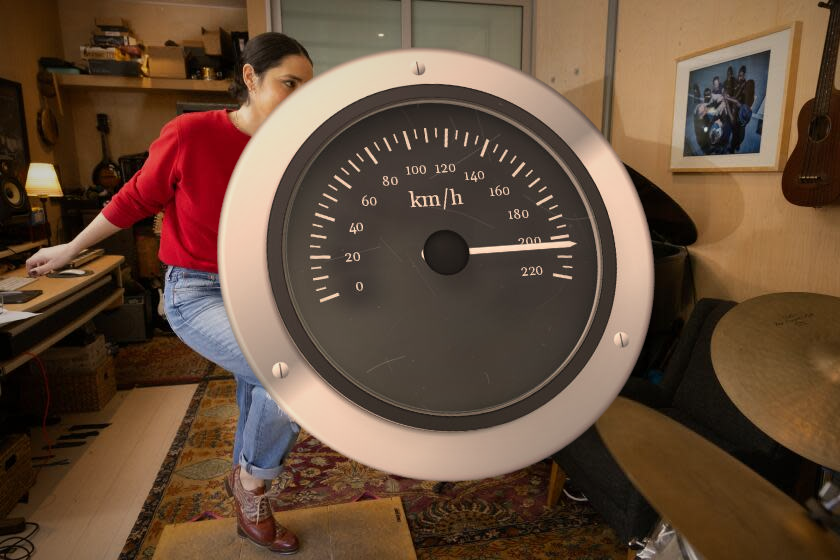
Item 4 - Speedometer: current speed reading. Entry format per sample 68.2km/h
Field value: 205km/h
